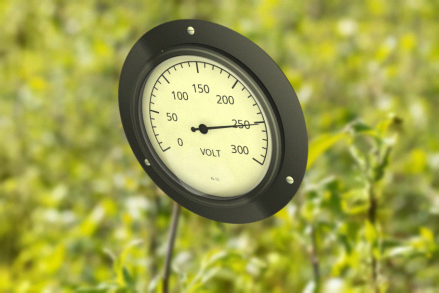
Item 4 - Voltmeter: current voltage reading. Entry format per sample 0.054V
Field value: 250V
